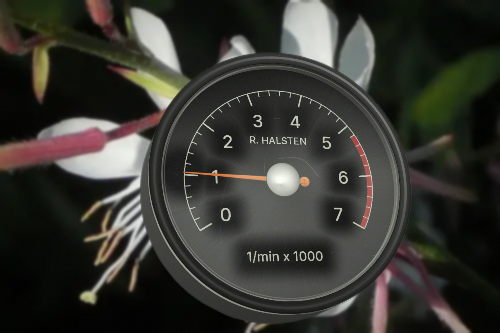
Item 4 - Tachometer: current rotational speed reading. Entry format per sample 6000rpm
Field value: 1000rpm
